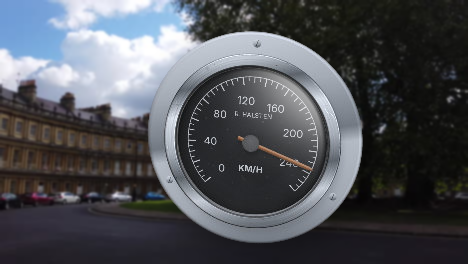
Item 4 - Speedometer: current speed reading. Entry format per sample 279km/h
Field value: 235km/h
